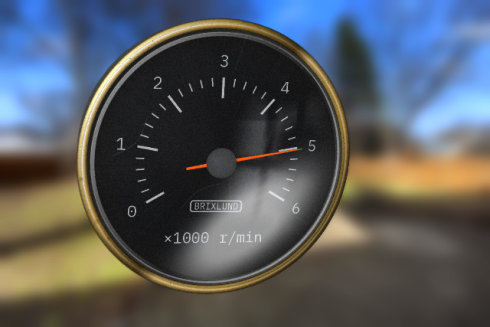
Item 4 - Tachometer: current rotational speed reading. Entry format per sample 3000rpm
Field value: 5000rpm
